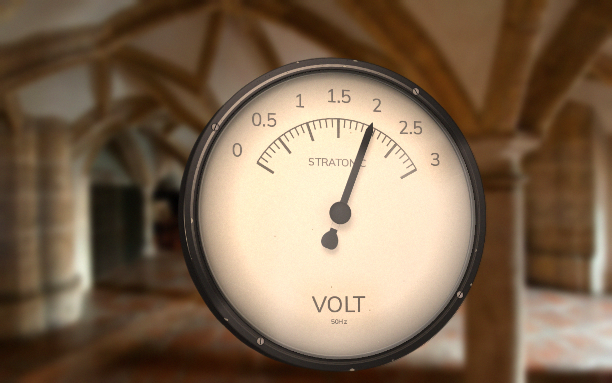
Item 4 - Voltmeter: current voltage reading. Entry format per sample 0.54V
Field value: 2V
